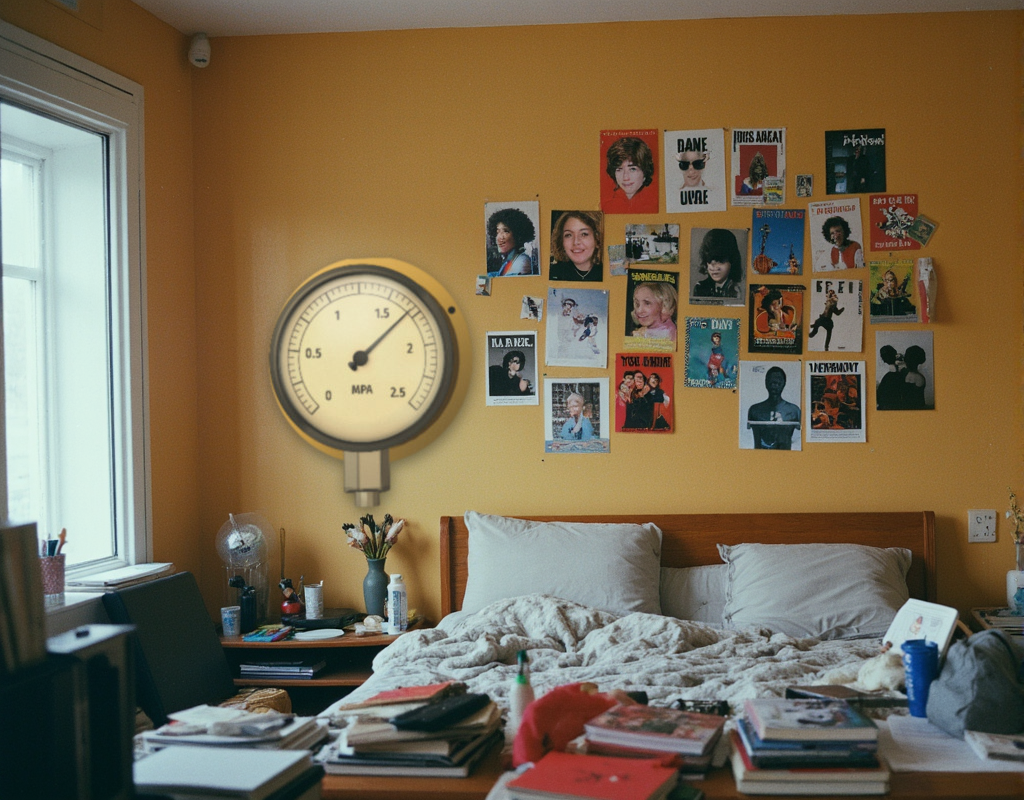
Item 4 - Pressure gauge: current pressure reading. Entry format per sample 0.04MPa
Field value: 1.7MPa
